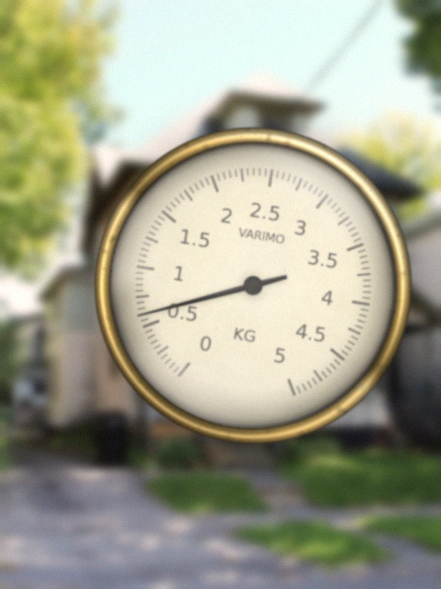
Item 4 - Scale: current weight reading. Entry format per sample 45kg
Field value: 0.6kg
